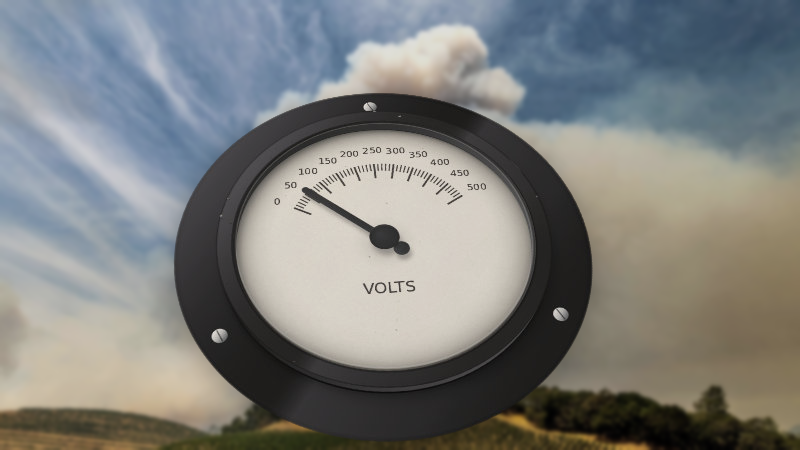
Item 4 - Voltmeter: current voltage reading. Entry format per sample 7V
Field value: 50V
